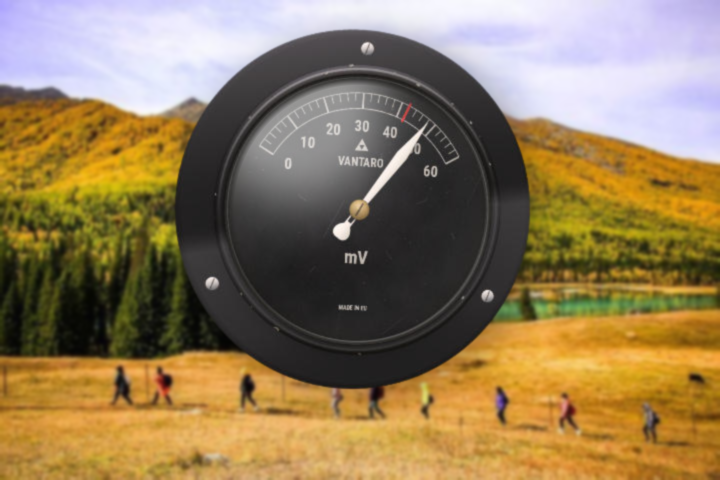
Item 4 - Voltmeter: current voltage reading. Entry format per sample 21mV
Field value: 48mV
